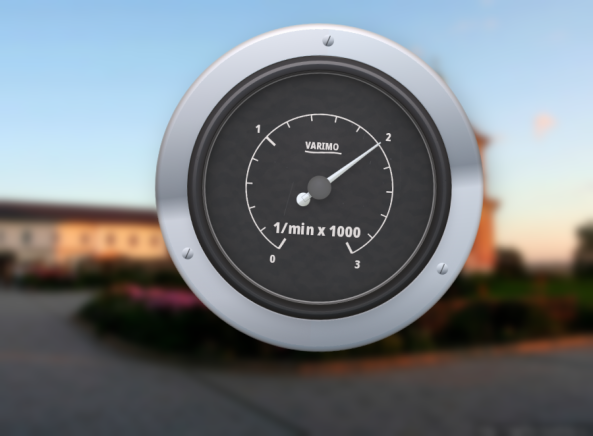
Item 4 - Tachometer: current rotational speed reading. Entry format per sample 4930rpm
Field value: 2000rpm
